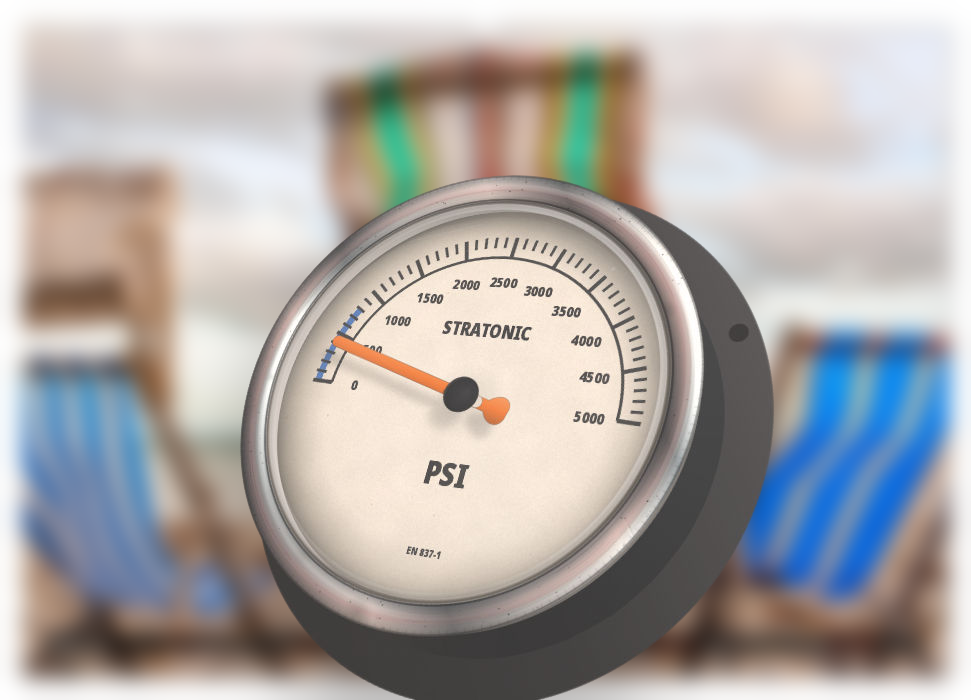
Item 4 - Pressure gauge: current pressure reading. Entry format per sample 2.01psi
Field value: 400psi
